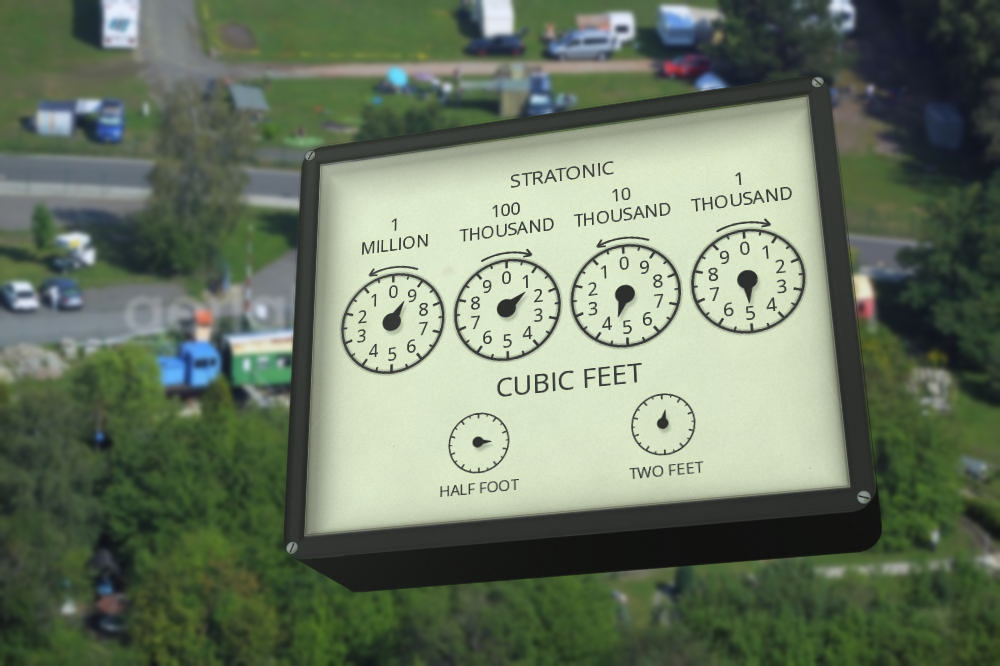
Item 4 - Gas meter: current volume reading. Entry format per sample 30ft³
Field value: 914500ft³
